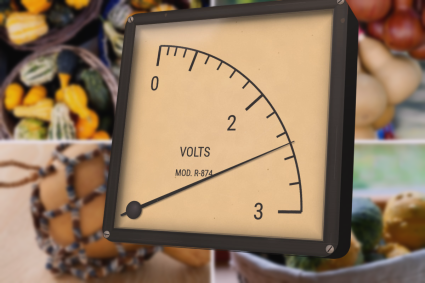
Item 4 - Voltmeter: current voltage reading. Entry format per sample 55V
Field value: 2.5V
